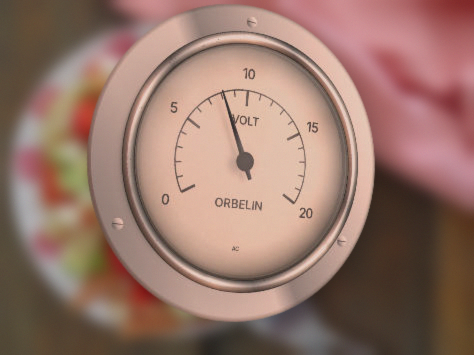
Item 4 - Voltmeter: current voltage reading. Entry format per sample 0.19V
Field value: 8V
